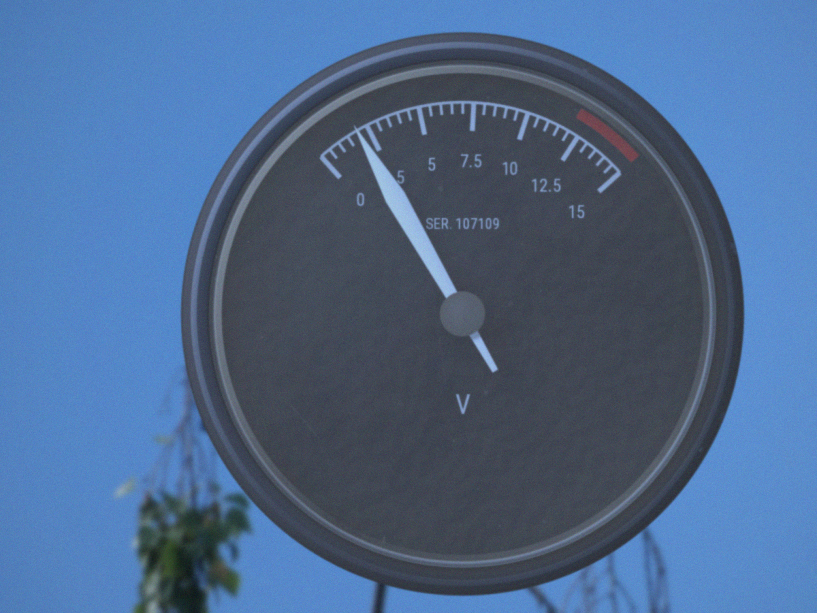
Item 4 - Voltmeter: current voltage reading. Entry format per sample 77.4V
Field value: 2V
